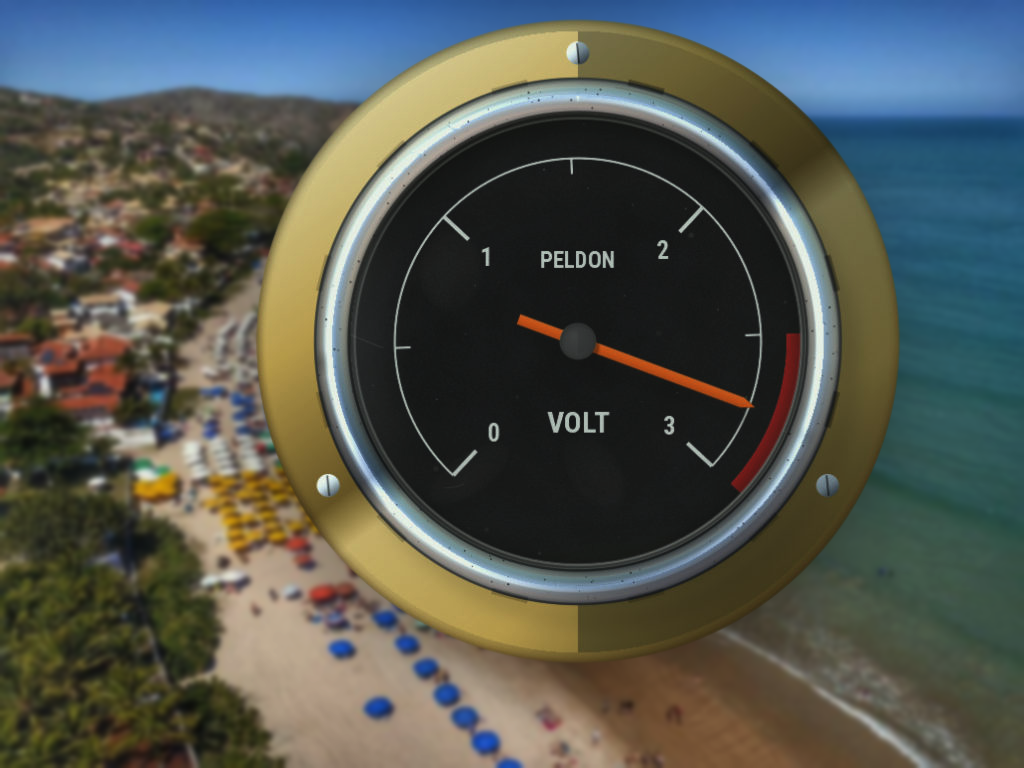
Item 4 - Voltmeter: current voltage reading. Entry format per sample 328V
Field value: 2.75V
